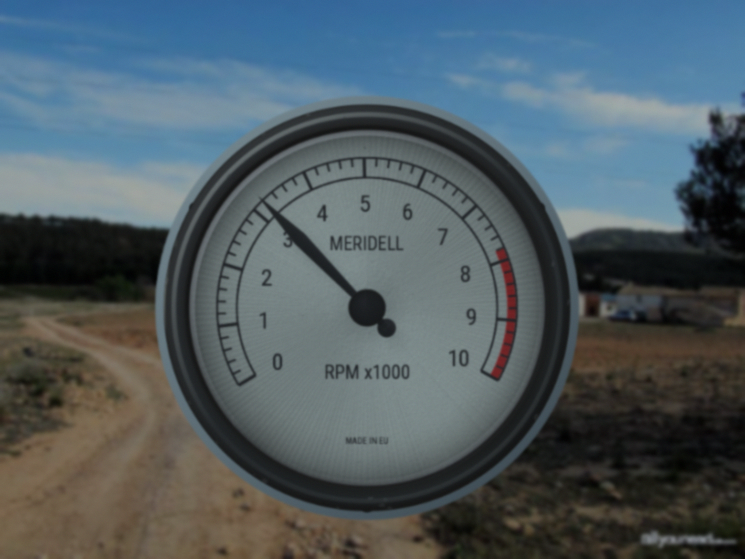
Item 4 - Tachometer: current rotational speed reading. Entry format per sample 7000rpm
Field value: 3200rpm
